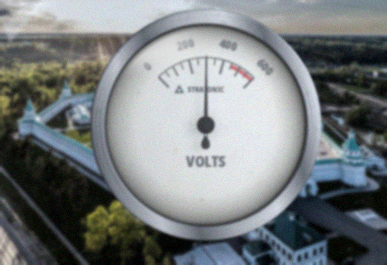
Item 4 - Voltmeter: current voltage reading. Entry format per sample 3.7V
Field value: 300V
